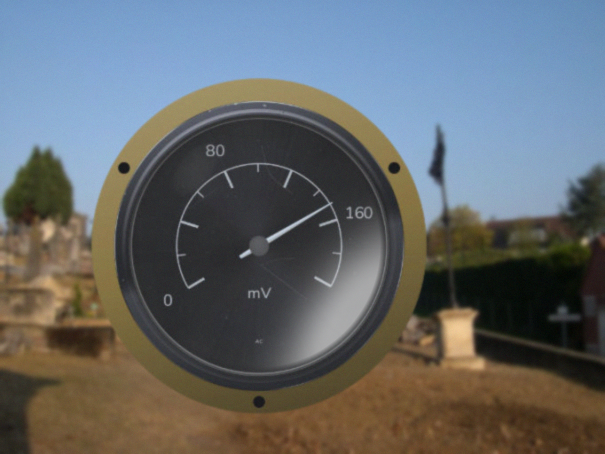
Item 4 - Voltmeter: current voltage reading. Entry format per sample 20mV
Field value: 150mV
